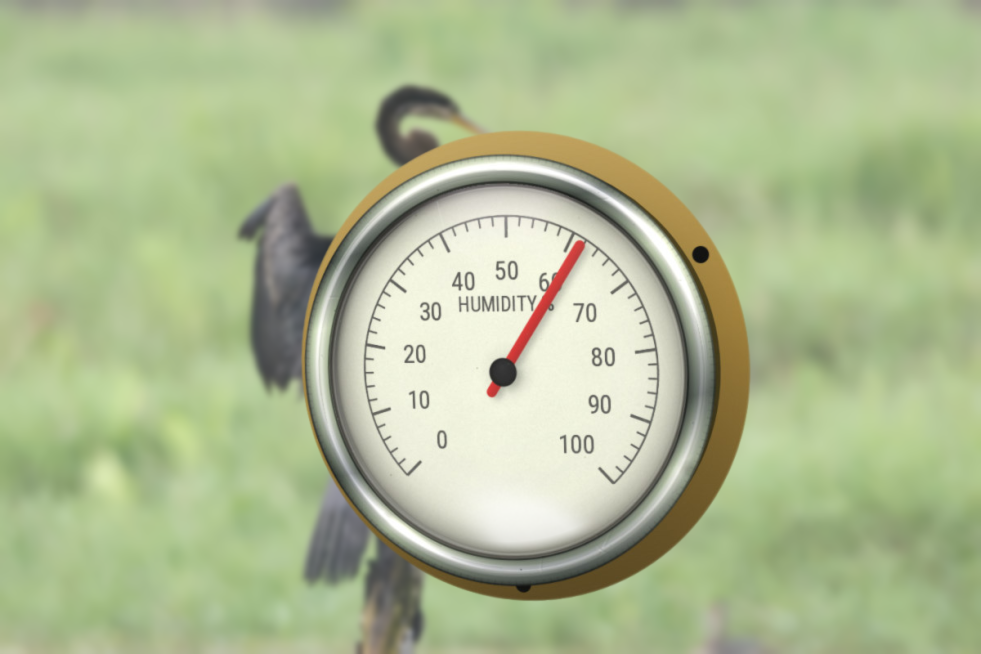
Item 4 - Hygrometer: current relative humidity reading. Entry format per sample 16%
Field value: 62%
